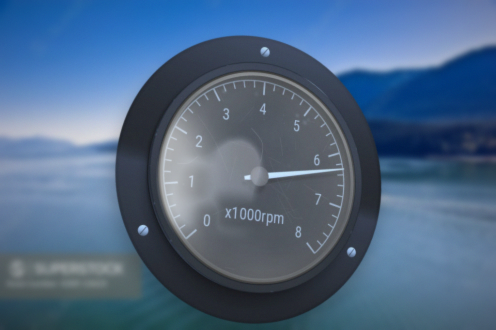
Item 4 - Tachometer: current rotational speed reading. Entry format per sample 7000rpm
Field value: 6300rpm
